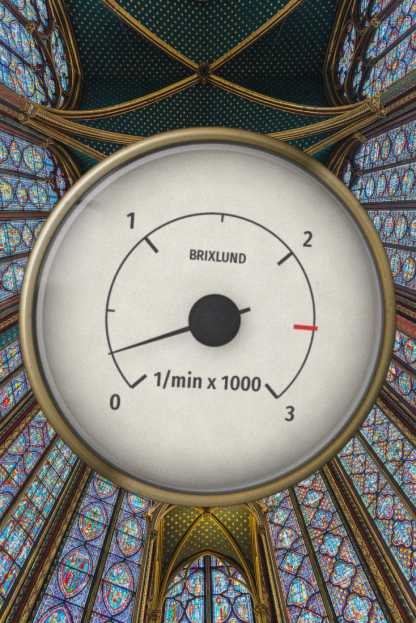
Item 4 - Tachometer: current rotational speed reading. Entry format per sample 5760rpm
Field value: 250rpm
